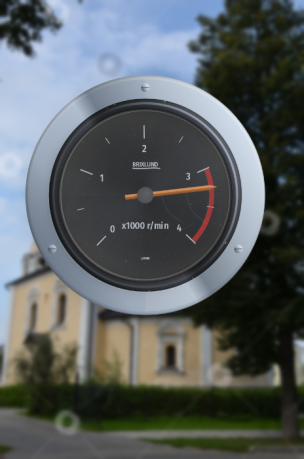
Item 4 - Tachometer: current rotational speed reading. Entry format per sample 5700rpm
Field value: 3250rpm
